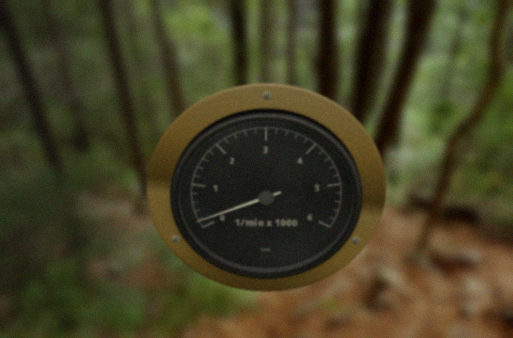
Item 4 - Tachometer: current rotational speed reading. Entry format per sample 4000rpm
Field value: 200rpm
